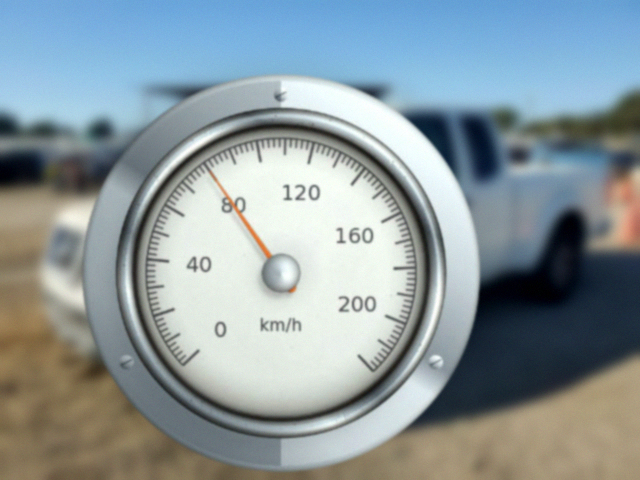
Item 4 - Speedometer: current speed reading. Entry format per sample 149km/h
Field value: 80km/h
